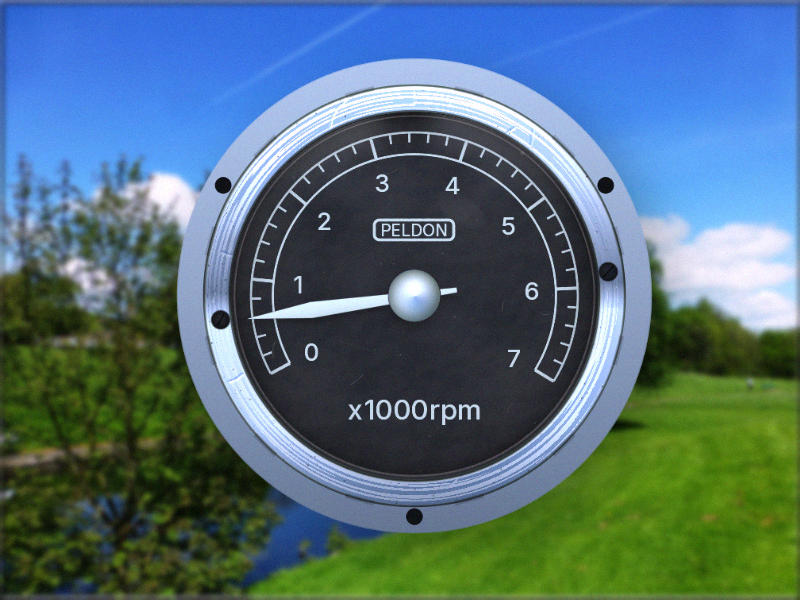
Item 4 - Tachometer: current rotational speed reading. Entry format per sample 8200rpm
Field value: 600rpm
